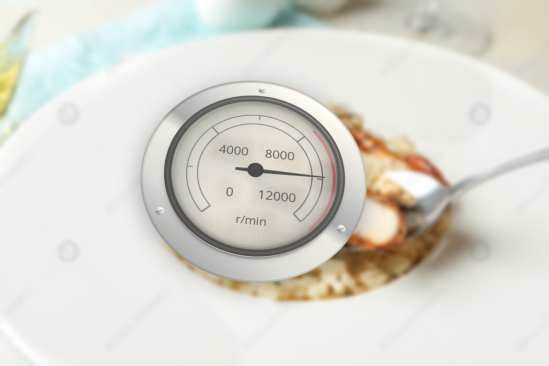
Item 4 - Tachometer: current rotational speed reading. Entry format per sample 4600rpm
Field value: 10000rpm
